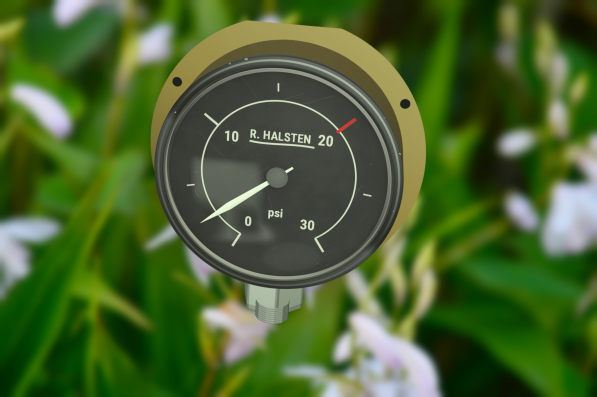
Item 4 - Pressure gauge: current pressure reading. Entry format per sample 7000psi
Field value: 2.5psi
